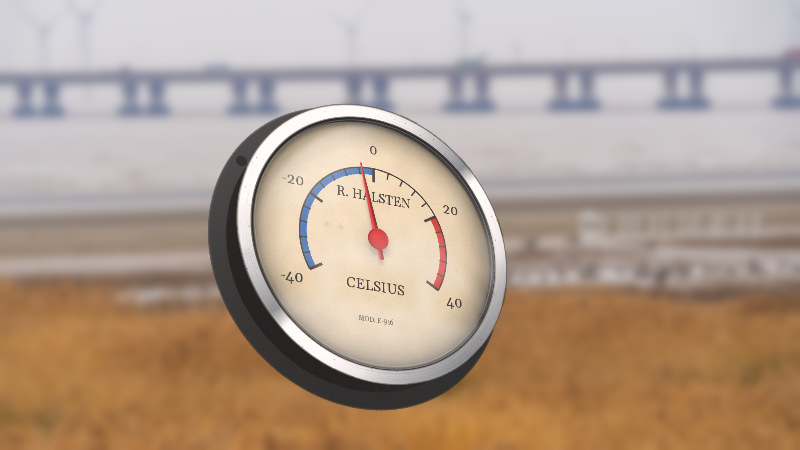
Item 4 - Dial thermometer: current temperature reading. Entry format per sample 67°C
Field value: -4°C
